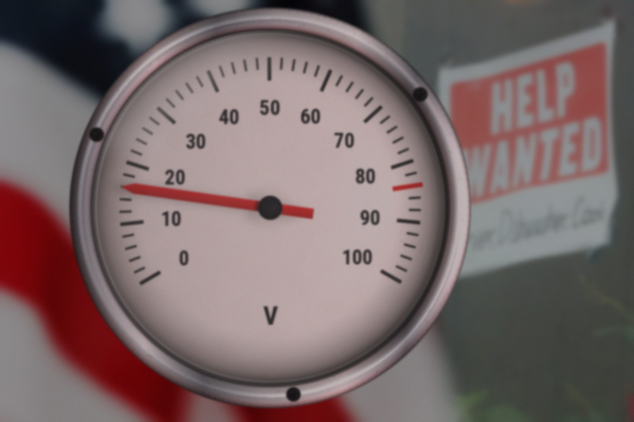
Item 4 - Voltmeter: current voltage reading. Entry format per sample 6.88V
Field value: 16V
